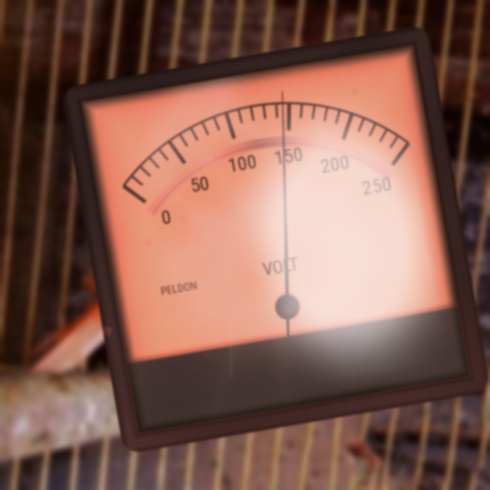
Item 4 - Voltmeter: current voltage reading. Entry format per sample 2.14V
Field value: 145V
